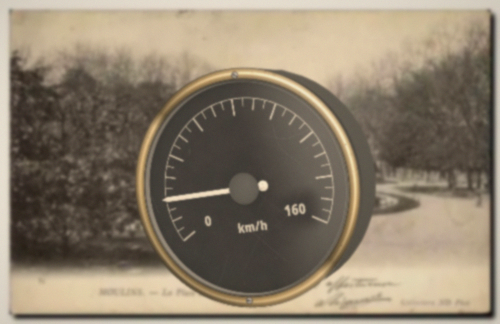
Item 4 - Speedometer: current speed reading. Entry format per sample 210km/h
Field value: 20km/h
